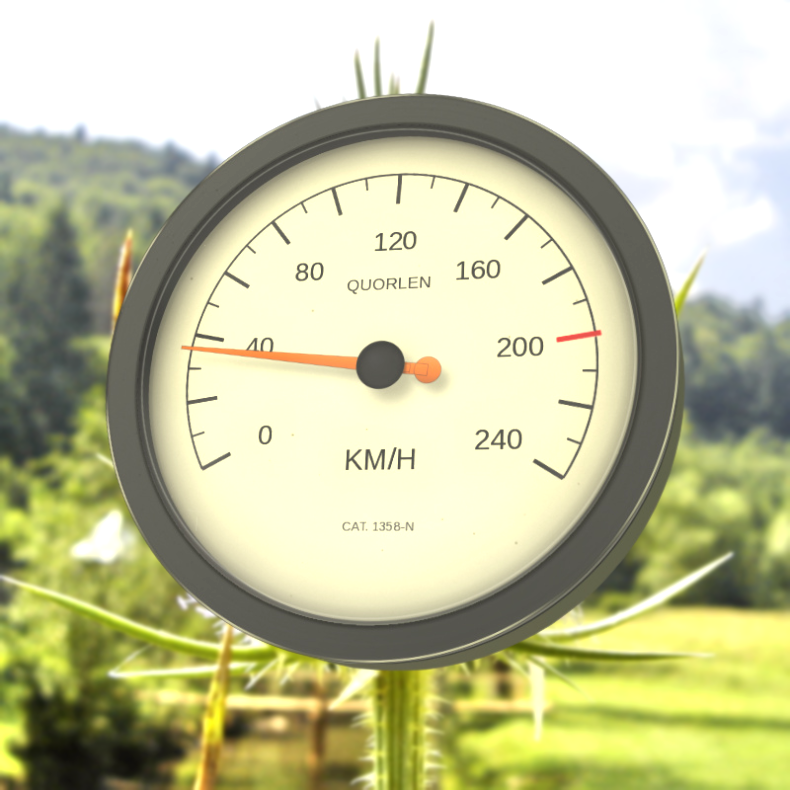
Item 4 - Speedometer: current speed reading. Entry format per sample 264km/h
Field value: 35km/h
